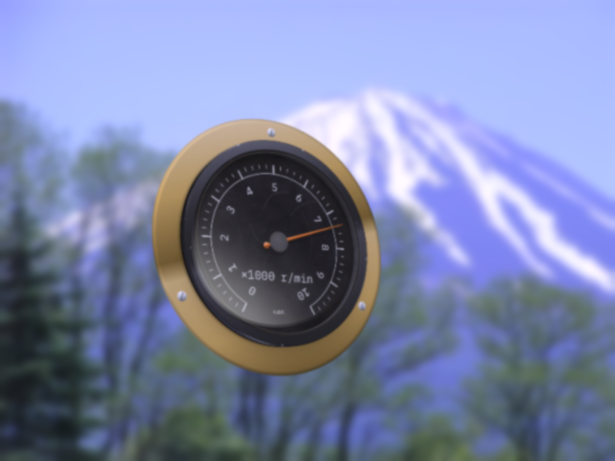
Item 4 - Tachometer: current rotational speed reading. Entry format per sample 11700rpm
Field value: 7400rpm
